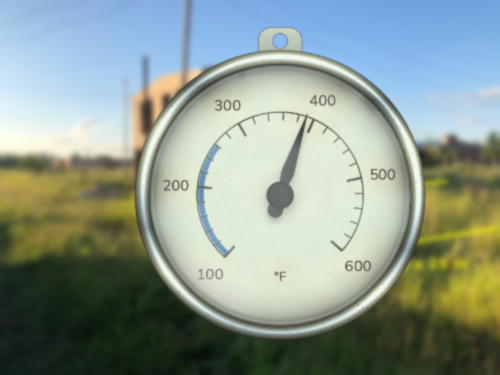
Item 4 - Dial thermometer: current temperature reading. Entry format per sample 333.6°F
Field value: 390°F
